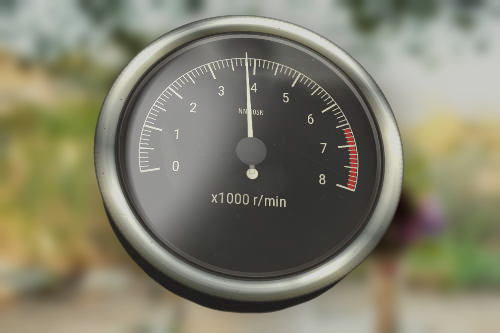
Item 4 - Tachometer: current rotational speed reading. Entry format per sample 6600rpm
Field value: 3800rpm
